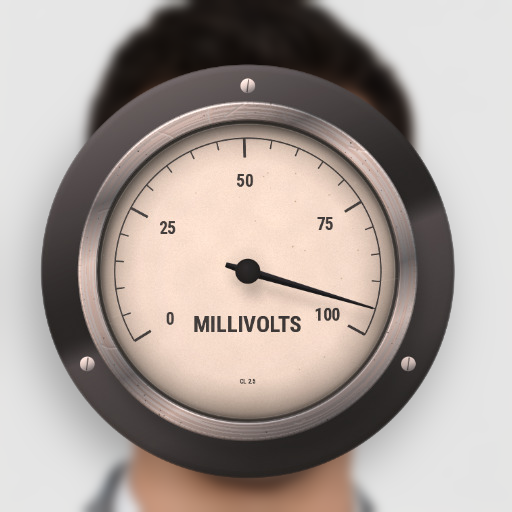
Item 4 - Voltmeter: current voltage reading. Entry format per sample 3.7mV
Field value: 95mV
